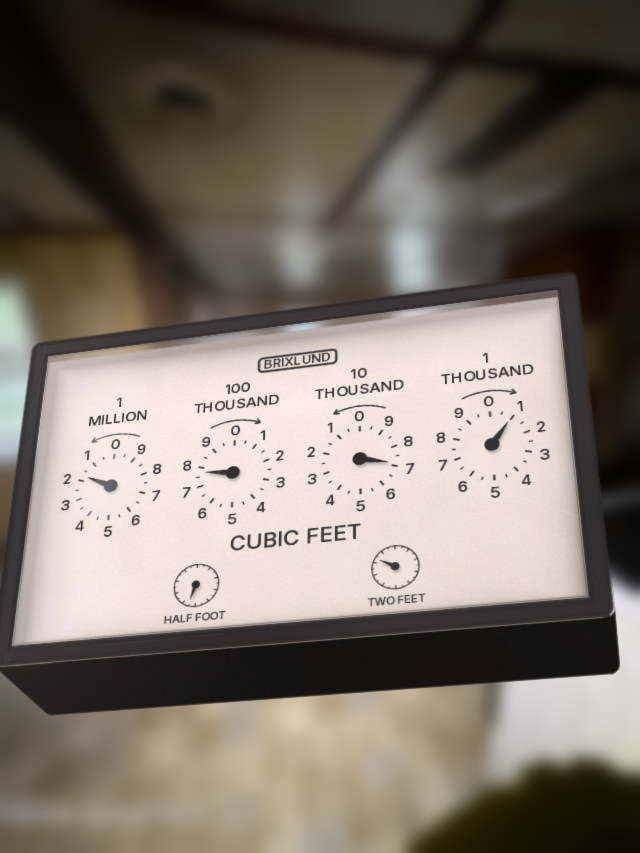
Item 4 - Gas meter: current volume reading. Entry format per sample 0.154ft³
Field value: 177100ft³
